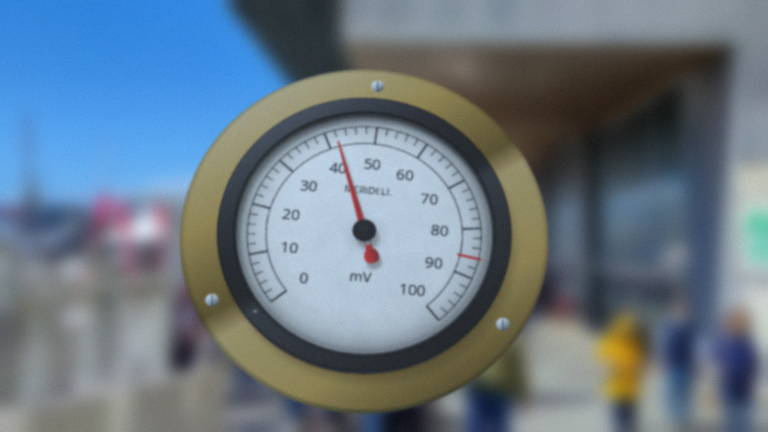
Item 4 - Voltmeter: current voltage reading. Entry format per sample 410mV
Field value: 42mV
